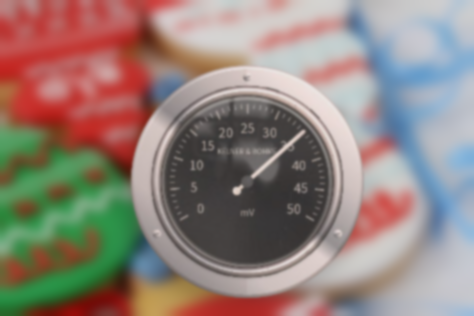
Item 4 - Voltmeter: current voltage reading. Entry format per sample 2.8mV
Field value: 35mV
